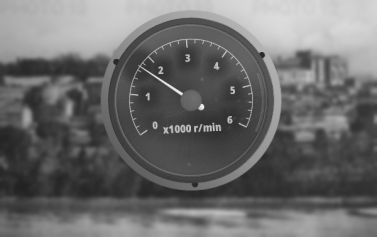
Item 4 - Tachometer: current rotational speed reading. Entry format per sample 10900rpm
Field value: 1700rpm
